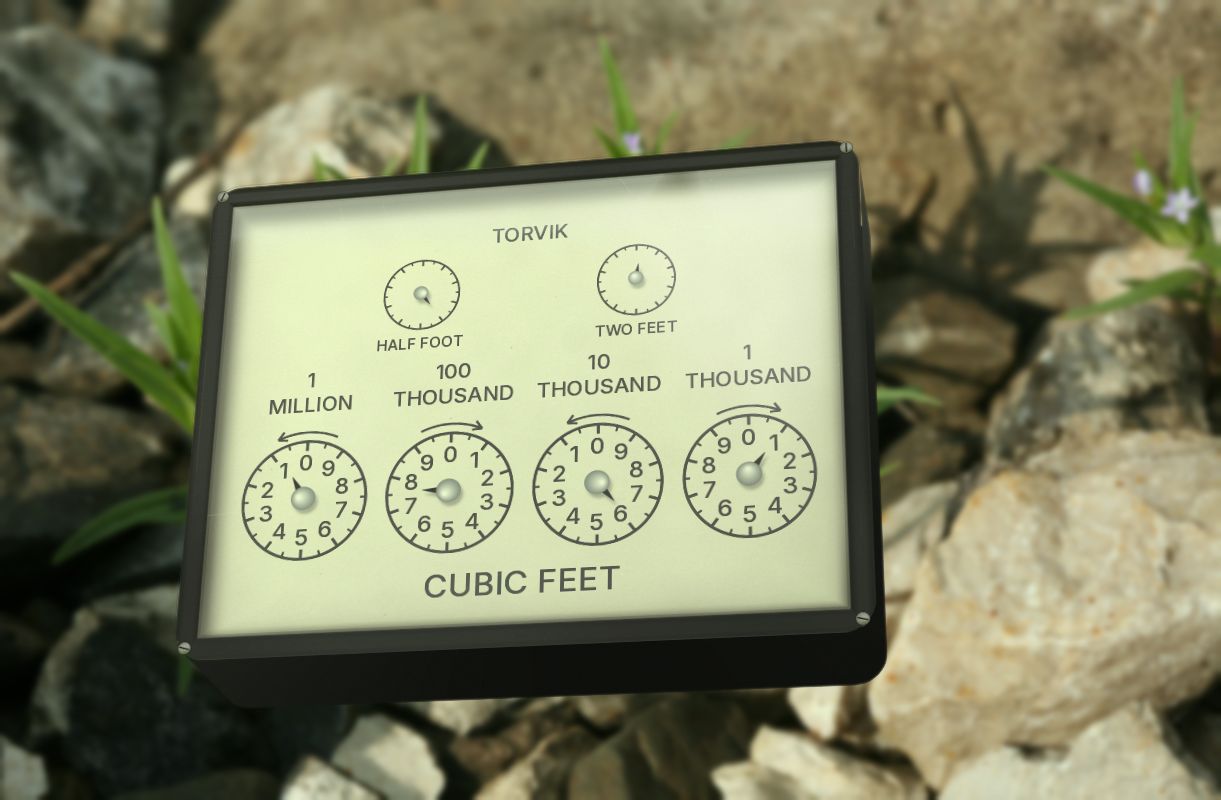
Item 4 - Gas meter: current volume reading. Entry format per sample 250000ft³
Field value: 76100ft³
